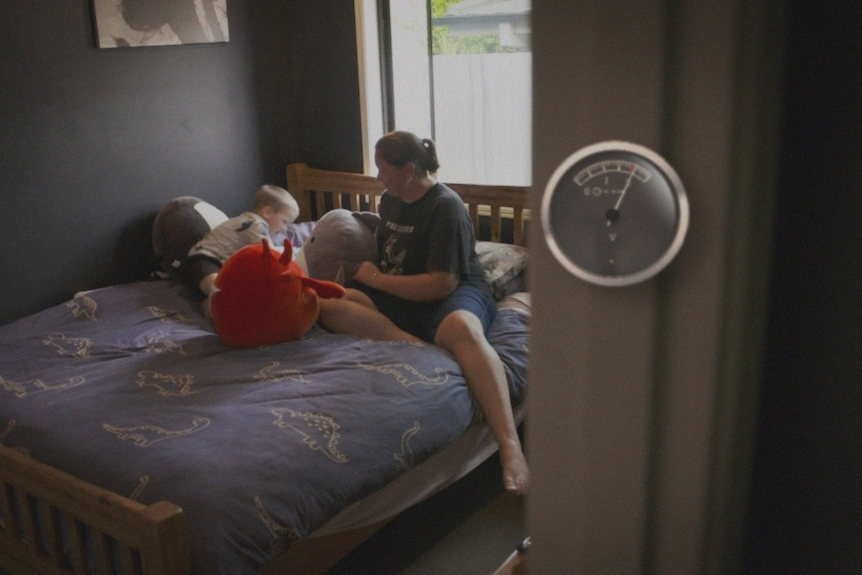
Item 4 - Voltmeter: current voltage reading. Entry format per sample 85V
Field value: 2V
